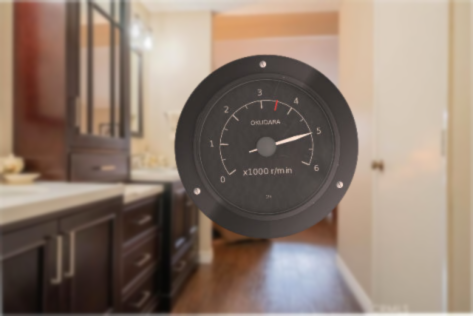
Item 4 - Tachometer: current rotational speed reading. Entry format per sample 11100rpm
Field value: 5000rpm
